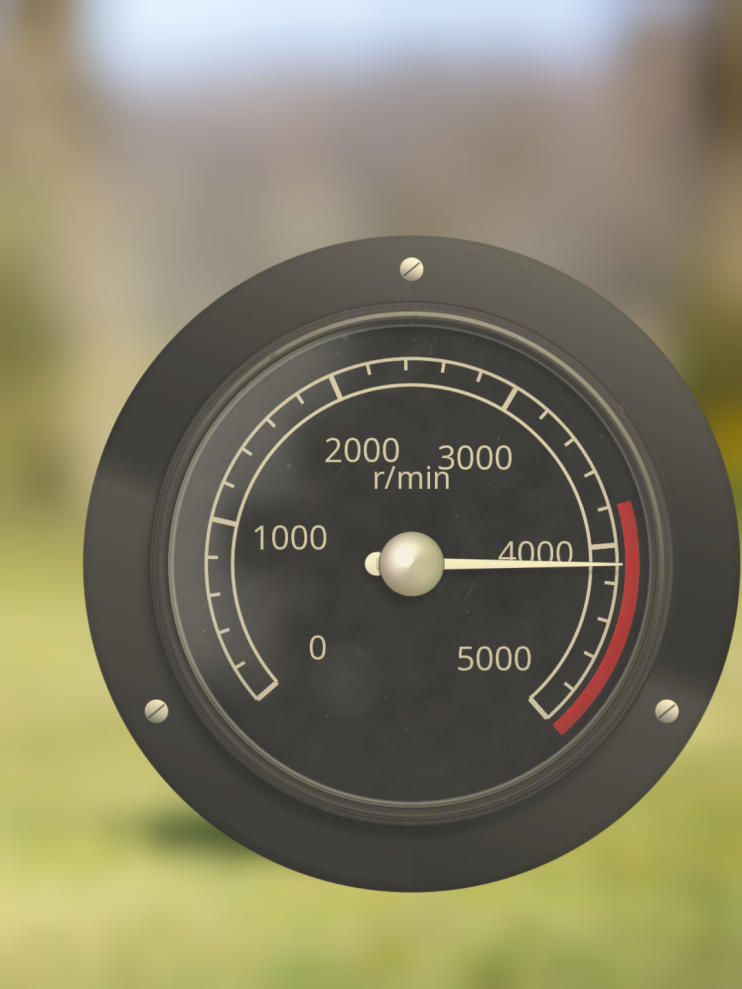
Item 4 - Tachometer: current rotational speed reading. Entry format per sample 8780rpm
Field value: 4100rpm
